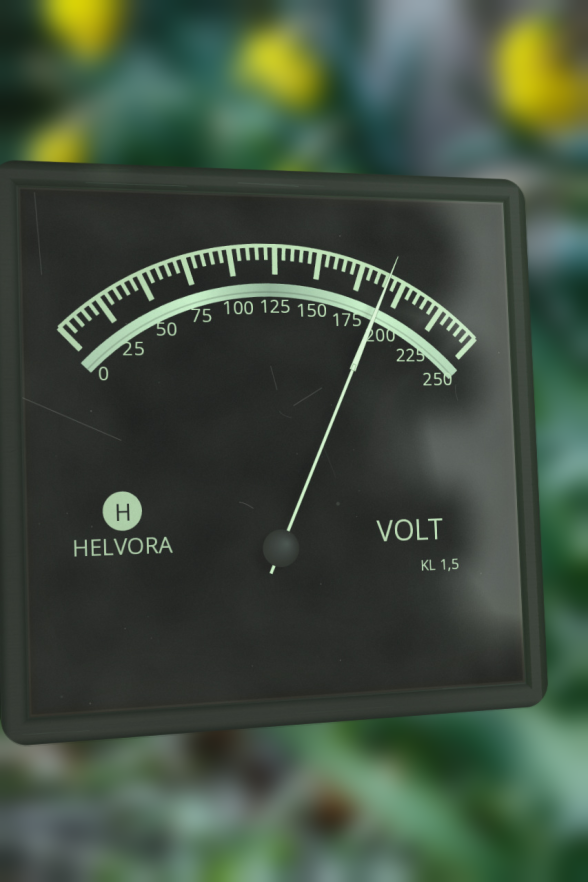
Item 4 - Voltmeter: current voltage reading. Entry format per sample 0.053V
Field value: 190V
